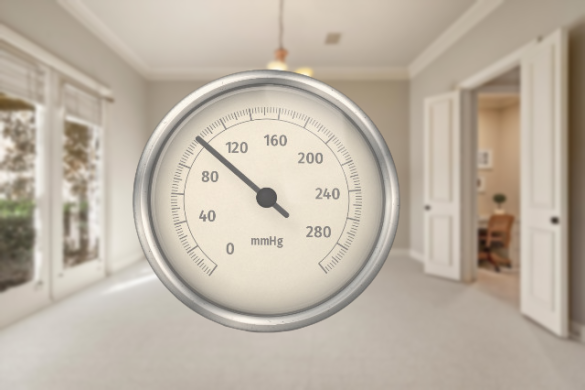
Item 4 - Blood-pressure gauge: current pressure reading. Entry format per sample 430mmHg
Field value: 100mmHg
